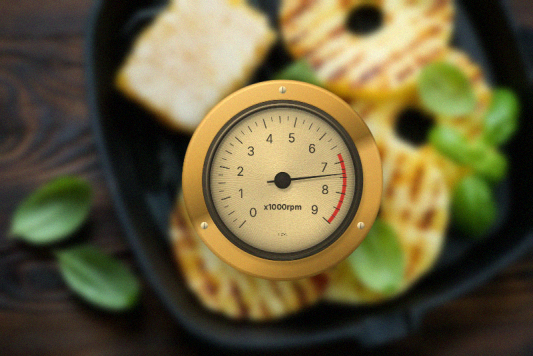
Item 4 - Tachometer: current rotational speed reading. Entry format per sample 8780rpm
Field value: 7375rpm
